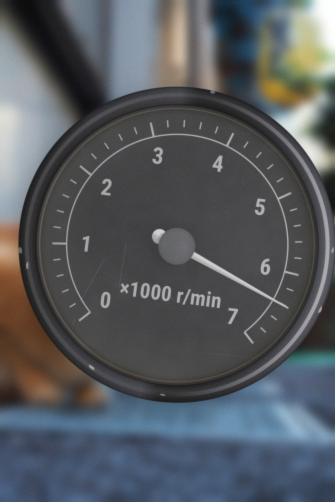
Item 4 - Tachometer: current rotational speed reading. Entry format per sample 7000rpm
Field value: 6400rpm
